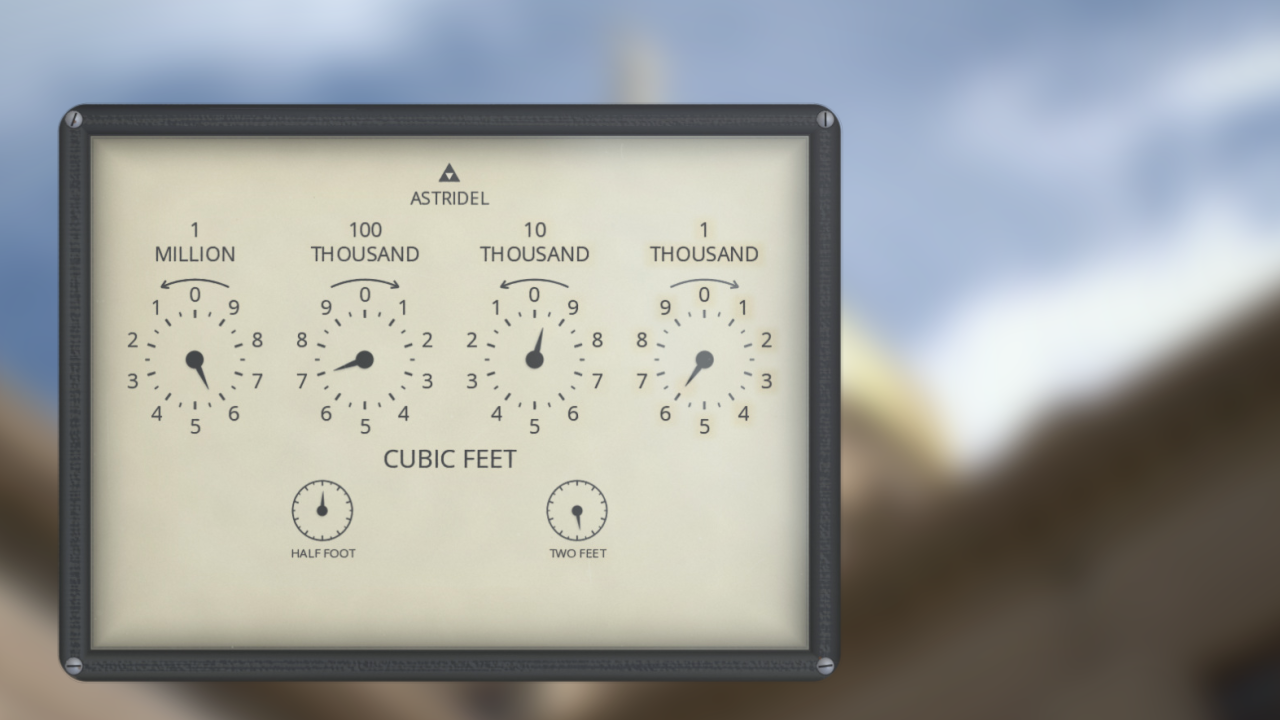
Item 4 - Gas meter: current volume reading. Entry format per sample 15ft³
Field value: 569600ft³
